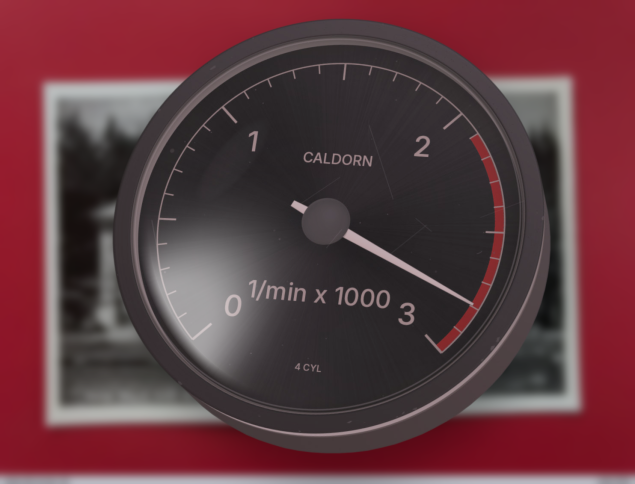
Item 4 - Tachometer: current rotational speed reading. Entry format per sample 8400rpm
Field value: 2800rpm
